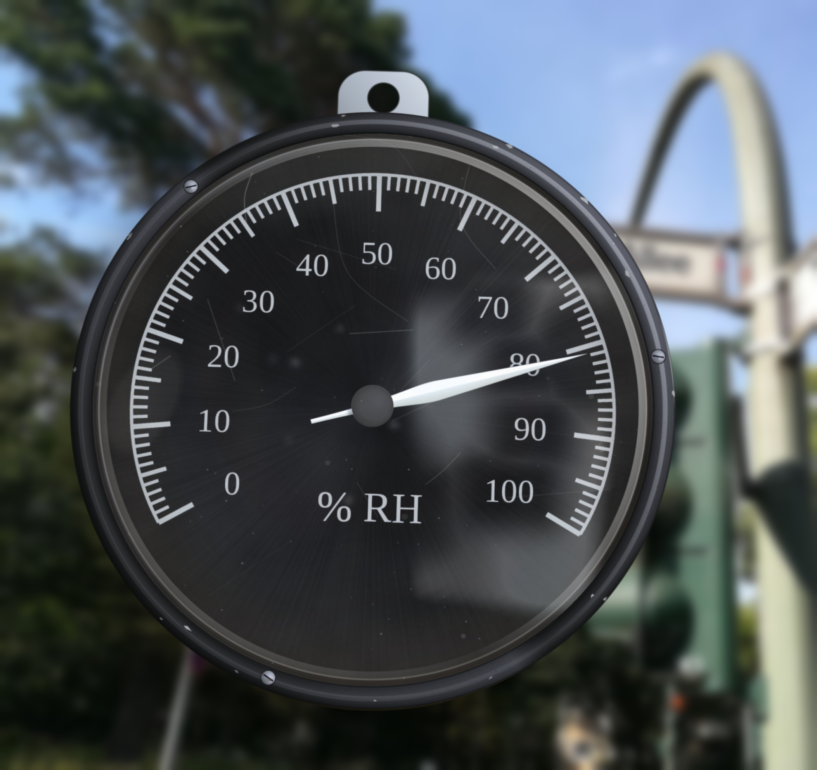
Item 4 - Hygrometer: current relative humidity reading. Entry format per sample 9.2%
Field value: 81%
